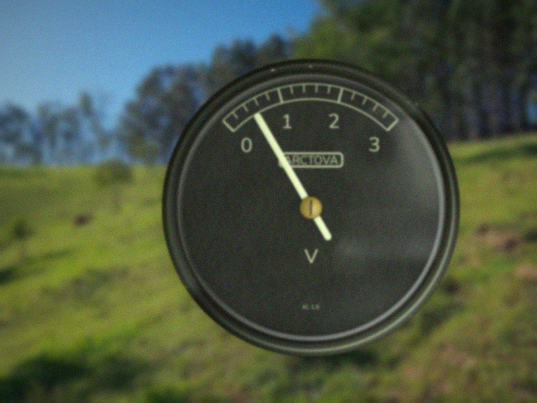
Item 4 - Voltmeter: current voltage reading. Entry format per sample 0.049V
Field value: 0.5V
